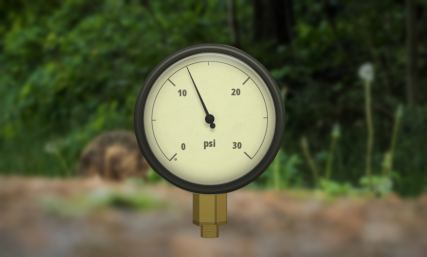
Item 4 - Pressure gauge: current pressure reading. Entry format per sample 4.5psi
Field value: 12.5psi
